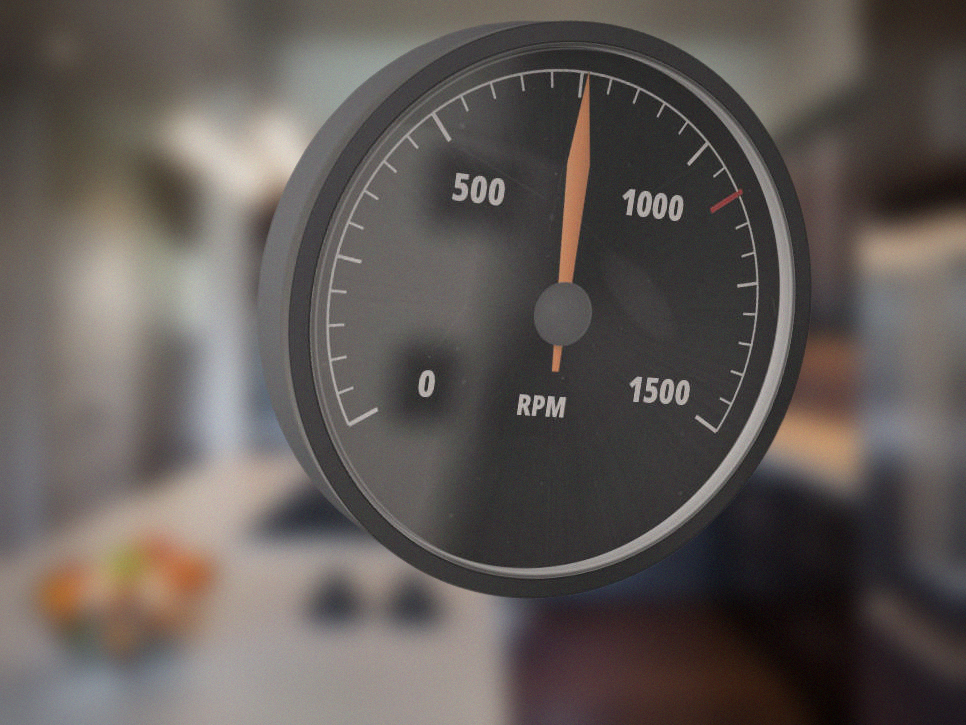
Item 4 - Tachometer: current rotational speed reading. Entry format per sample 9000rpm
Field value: 750rpm
